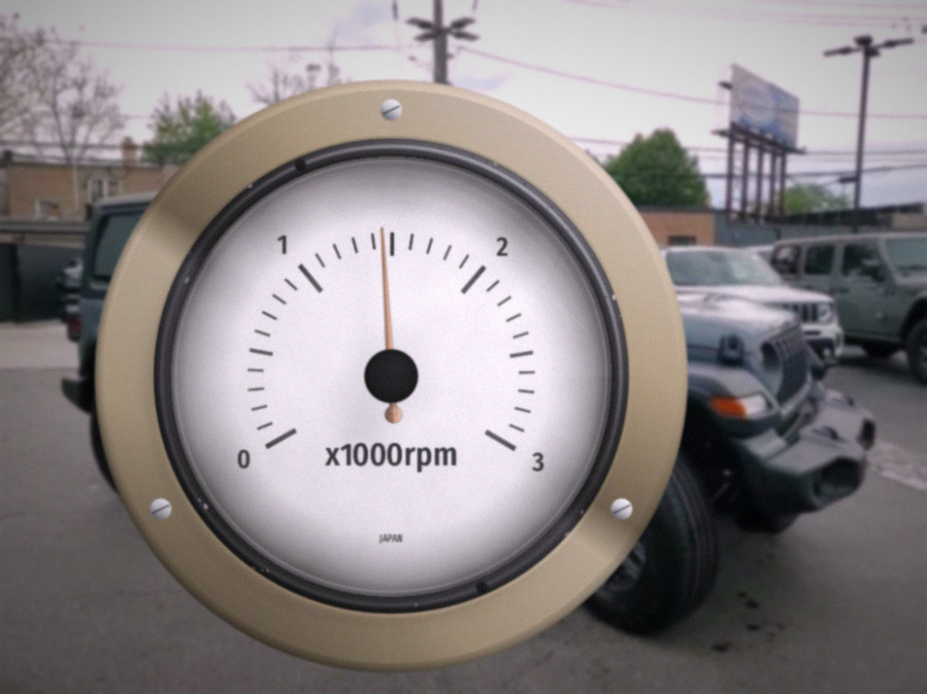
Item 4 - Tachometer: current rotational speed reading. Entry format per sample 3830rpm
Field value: 1450rpm
